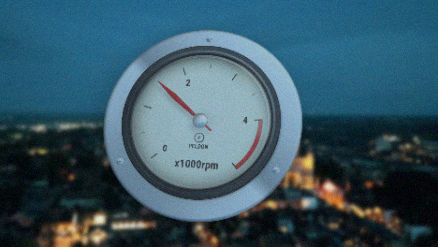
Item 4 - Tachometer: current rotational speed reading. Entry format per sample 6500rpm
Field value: 1500rpm
